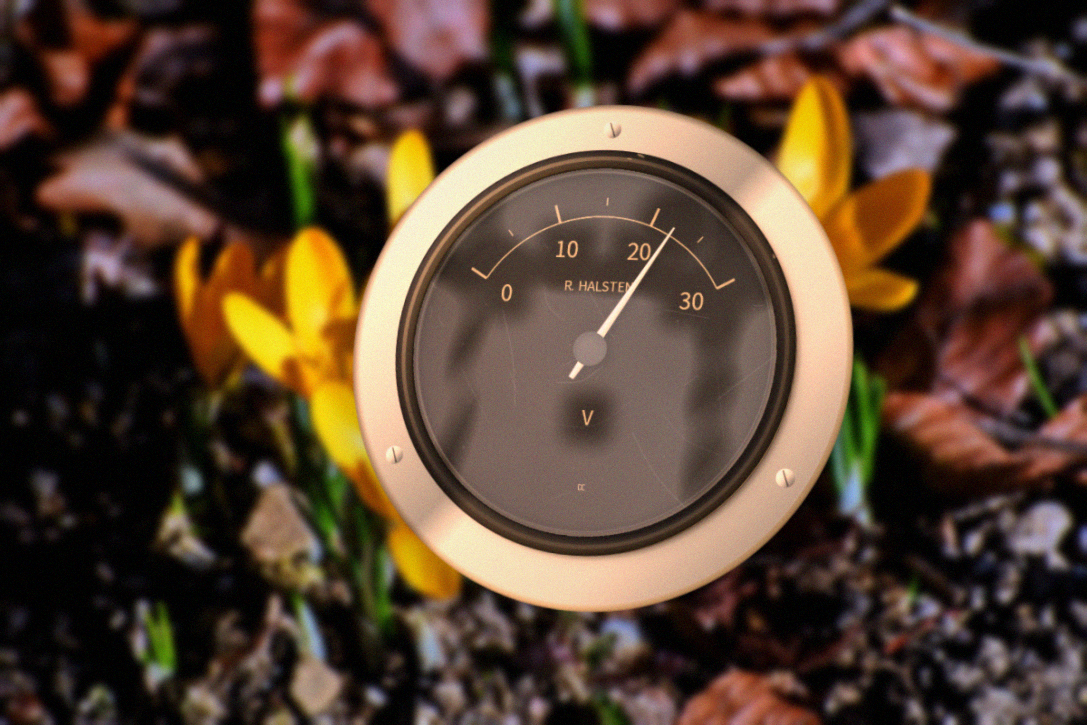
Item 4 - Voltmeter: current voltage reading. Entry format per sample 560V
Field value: 22.5V
